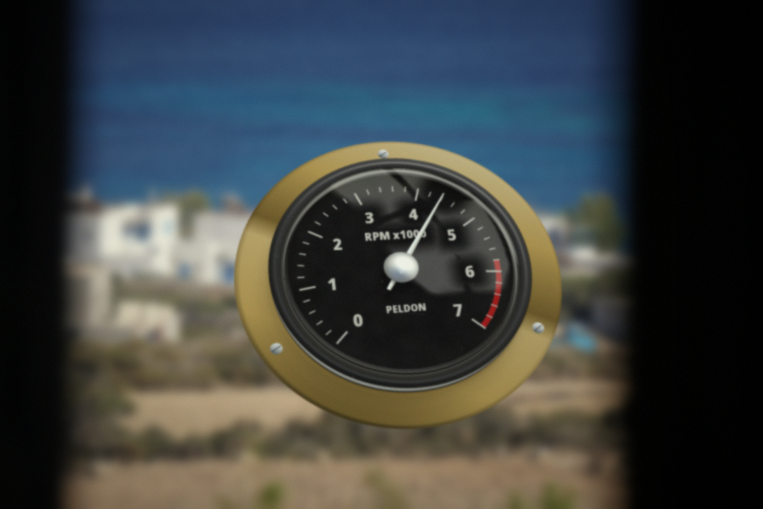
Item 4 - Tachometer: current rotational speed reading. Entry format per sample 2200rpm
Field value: 4400rpm
